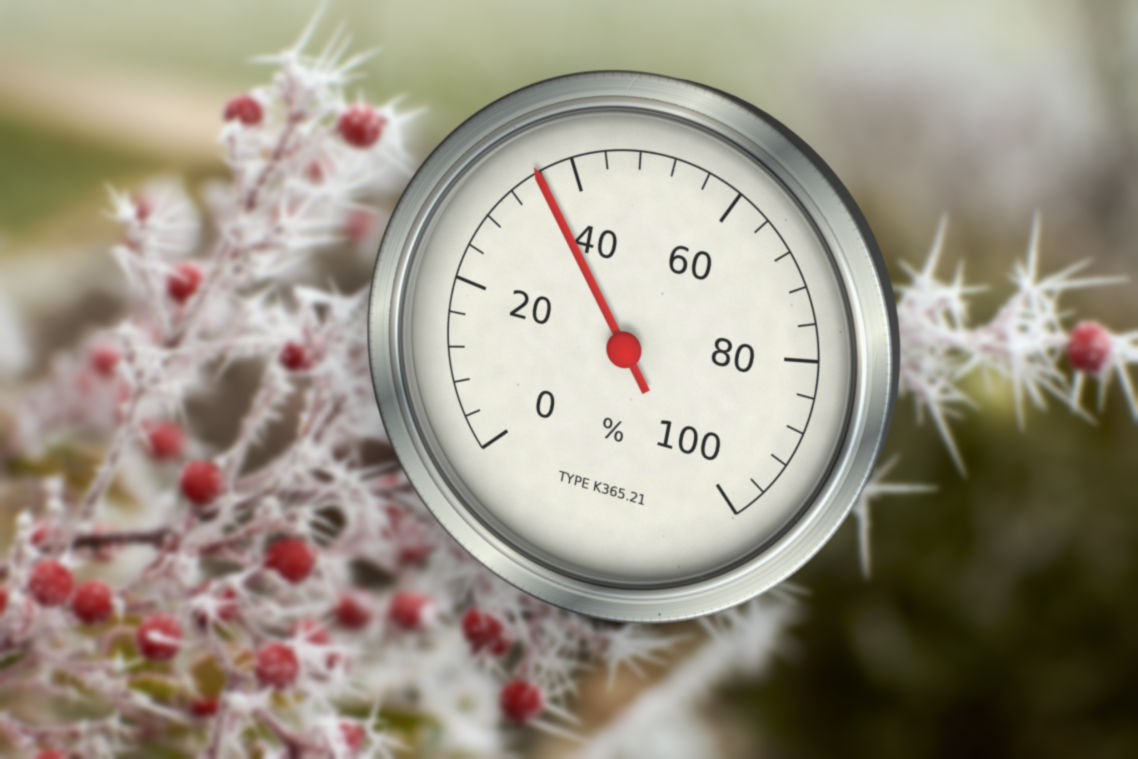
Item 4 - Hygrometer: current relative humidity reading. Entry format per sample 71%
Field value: 36%
